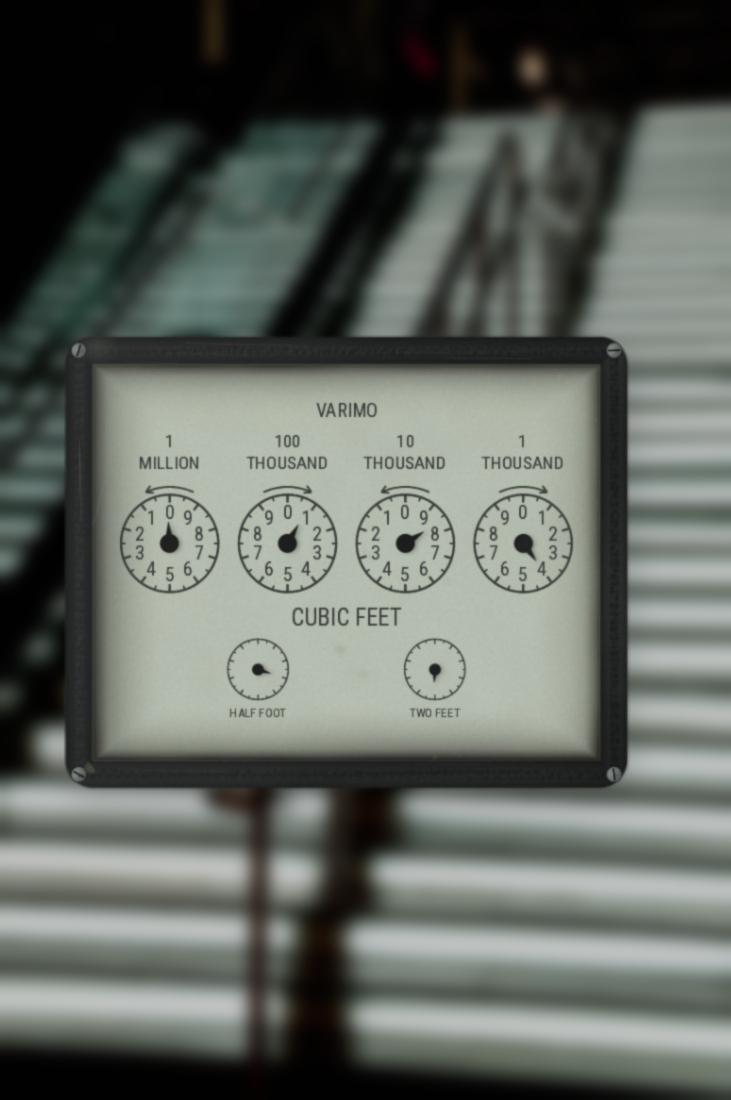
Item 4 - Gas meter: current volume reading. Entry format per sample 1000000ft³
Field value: 8400ft³
